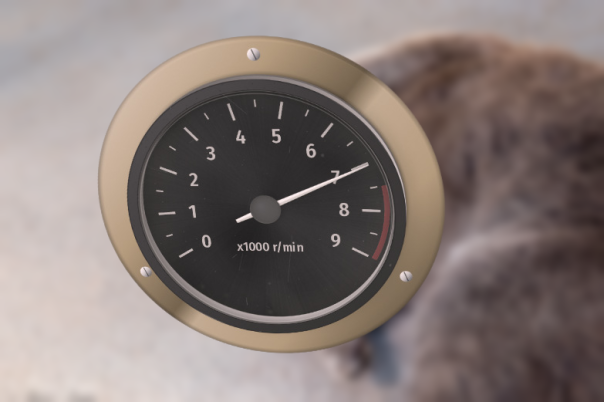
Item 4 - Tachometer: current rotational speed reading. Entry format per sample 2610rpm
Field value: 7000rpm
